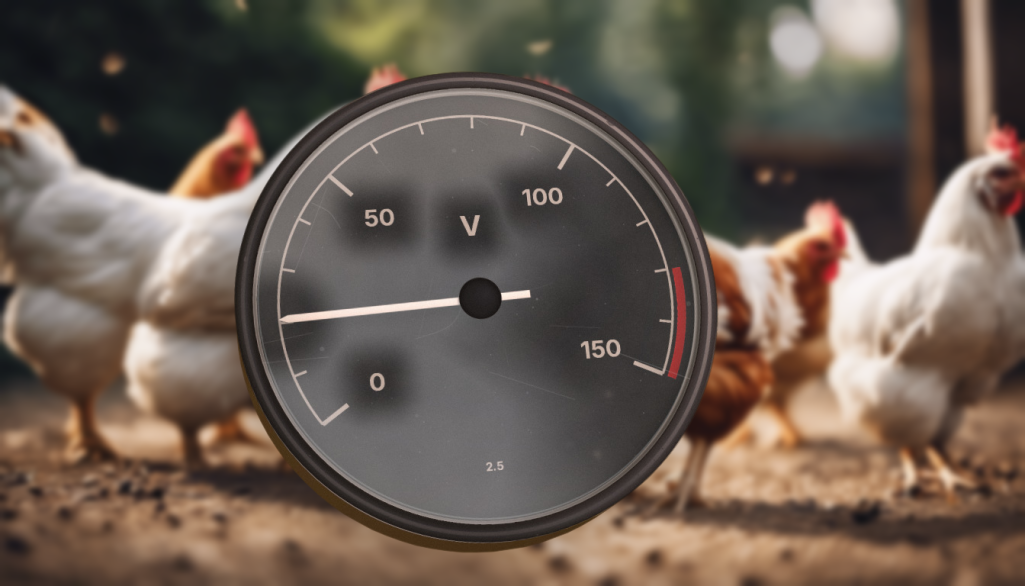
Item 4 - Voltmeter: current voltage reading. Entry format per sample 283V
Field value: 20V
